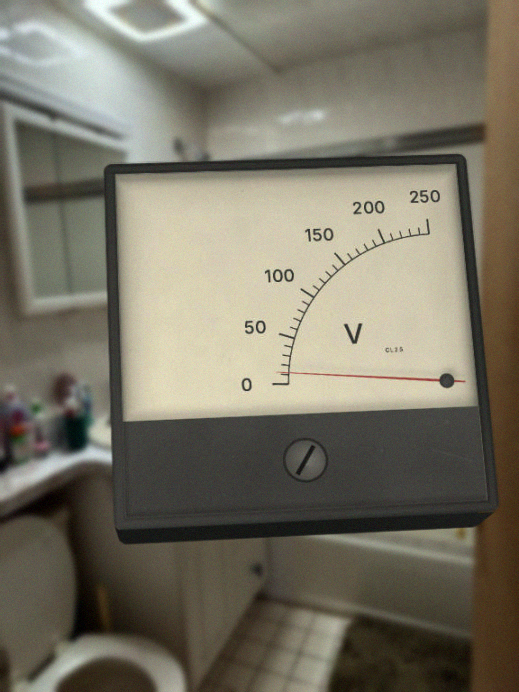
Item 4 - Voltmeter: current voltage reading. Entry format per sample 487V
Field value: 10V
